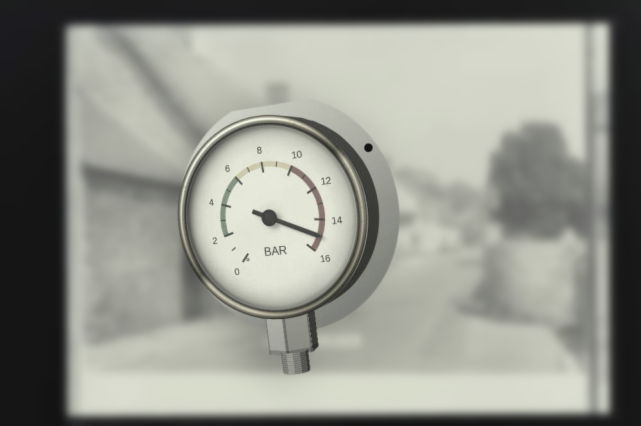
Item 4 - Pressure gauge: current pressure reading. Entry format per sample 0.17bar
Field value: 15bar
